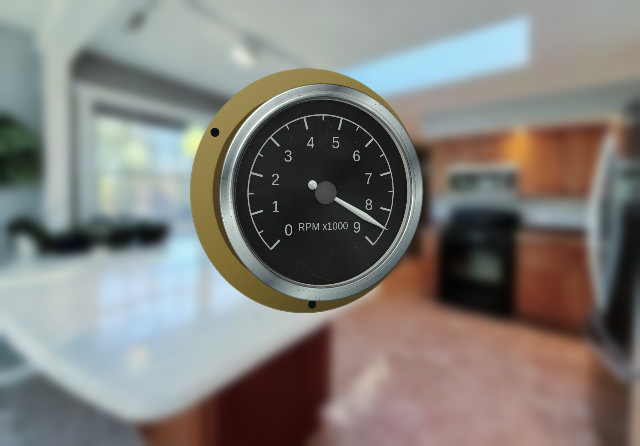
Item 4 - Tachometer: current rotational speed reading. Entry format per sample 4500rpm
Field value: 8500rpm
